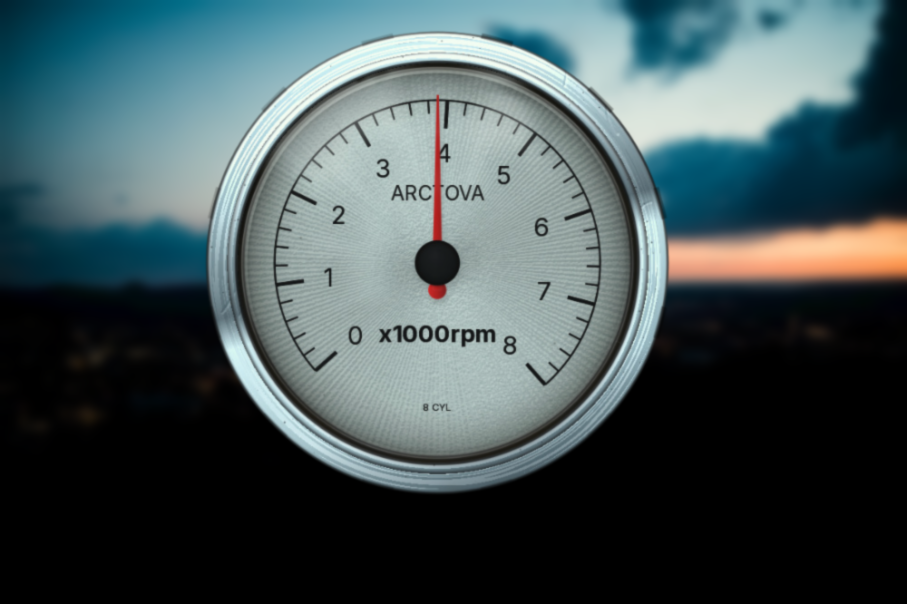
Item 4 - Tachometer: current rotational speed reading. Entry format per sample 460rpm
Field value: 3900rpm
